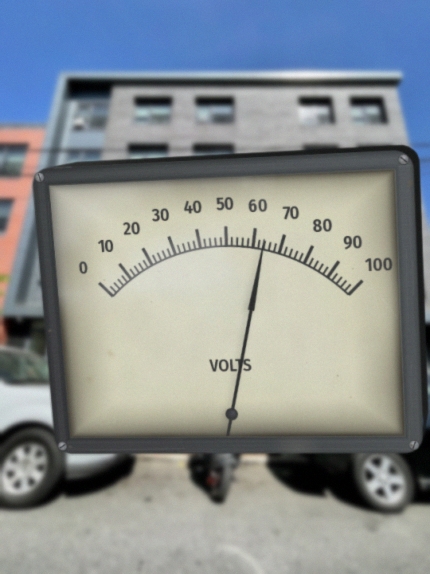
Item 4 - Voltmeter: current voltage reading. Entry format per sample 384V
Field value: 64V
